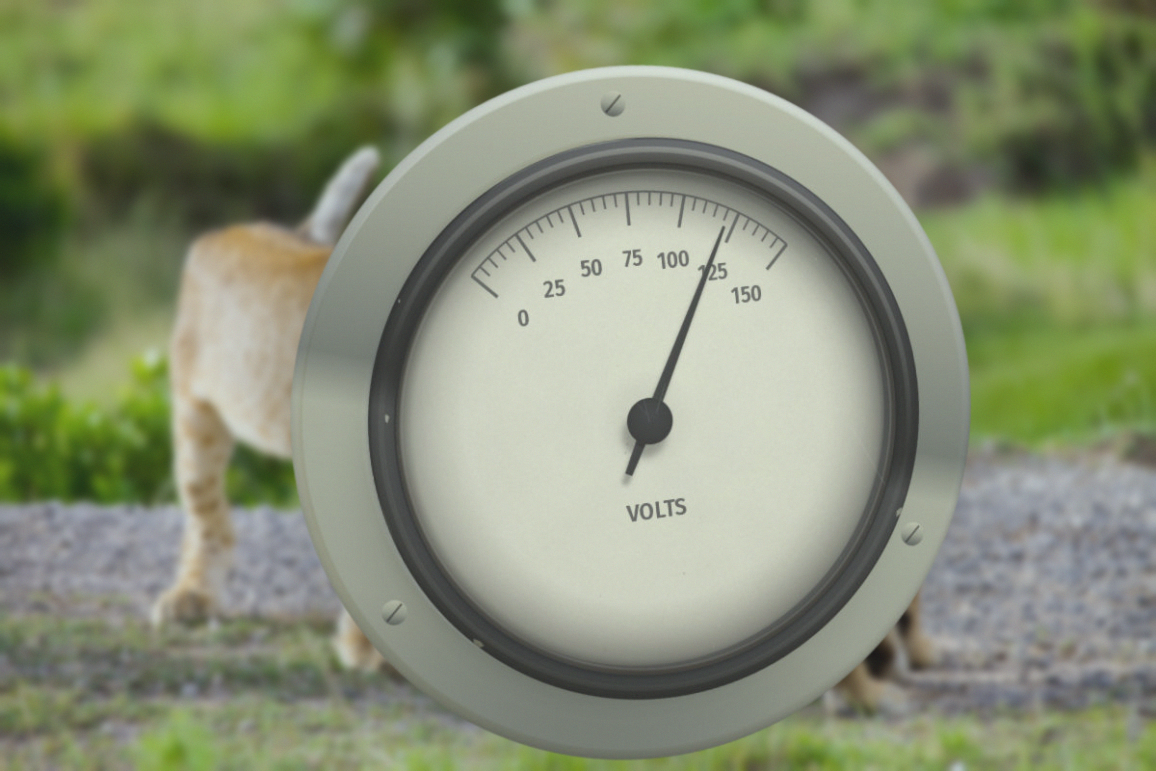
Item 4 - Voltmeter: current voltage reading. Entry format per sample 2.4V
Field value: 120V
